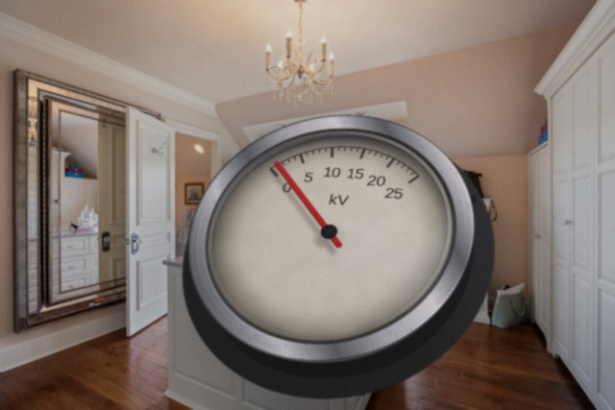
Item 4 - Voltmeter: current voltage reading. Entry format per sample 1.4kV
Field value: 1kV
